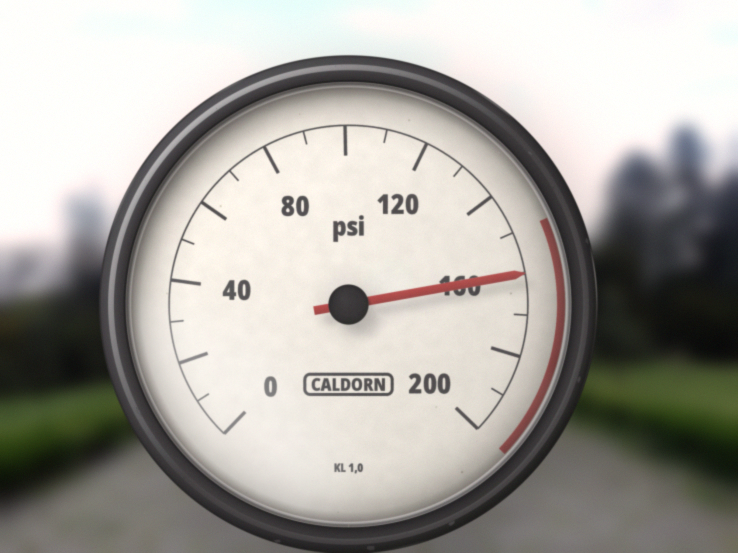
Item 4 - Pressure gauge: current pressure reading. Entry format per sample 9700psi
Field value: 160psi
